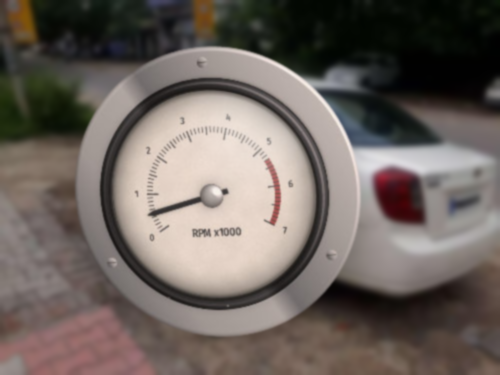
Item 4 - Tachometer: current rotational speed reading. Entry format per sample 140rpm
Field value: 500rpm
